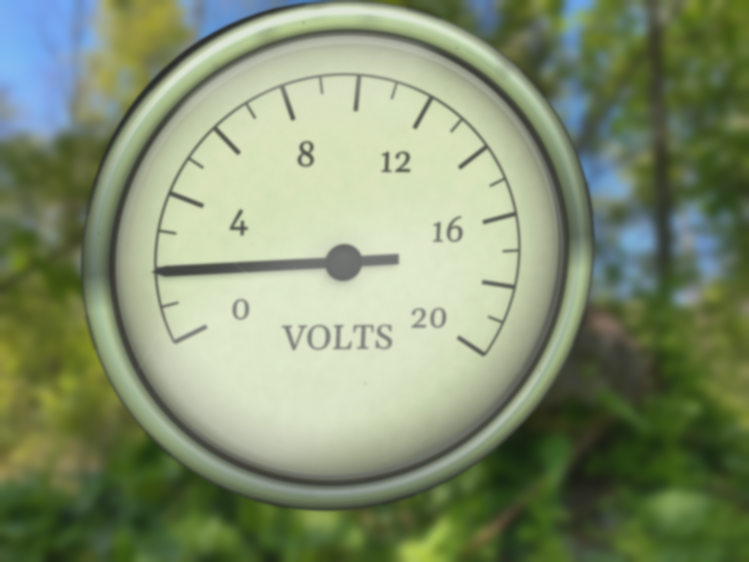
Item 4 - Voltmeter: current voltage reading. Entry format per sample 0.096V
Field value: 2V
